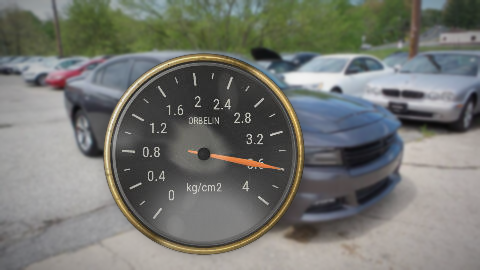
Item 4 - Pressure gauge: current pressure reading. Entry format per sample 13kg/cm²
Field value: 3.6kg/cm²
